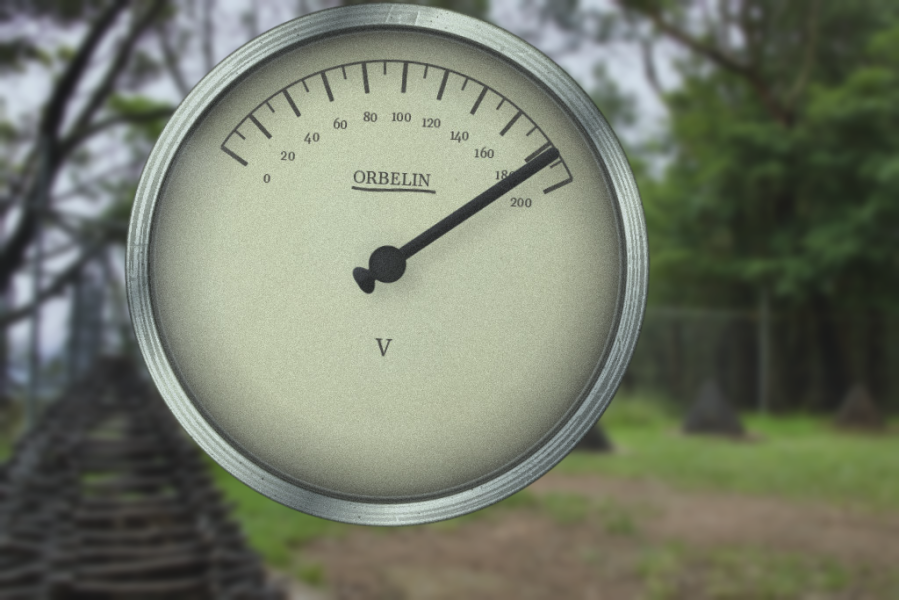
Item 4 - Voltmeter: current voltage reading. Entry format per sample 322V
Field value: 185V
